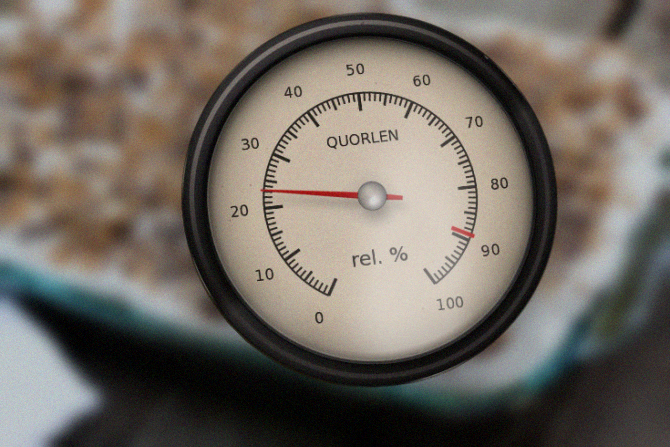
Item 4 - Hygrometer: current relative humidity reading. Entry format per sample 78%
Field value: 23%
